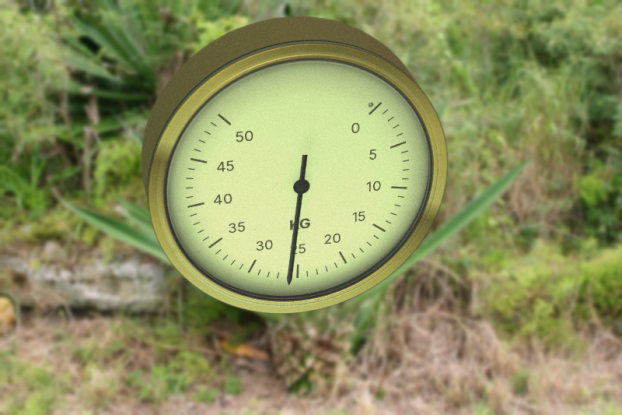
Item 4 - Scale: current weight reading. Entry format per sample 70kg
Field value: 26kg
